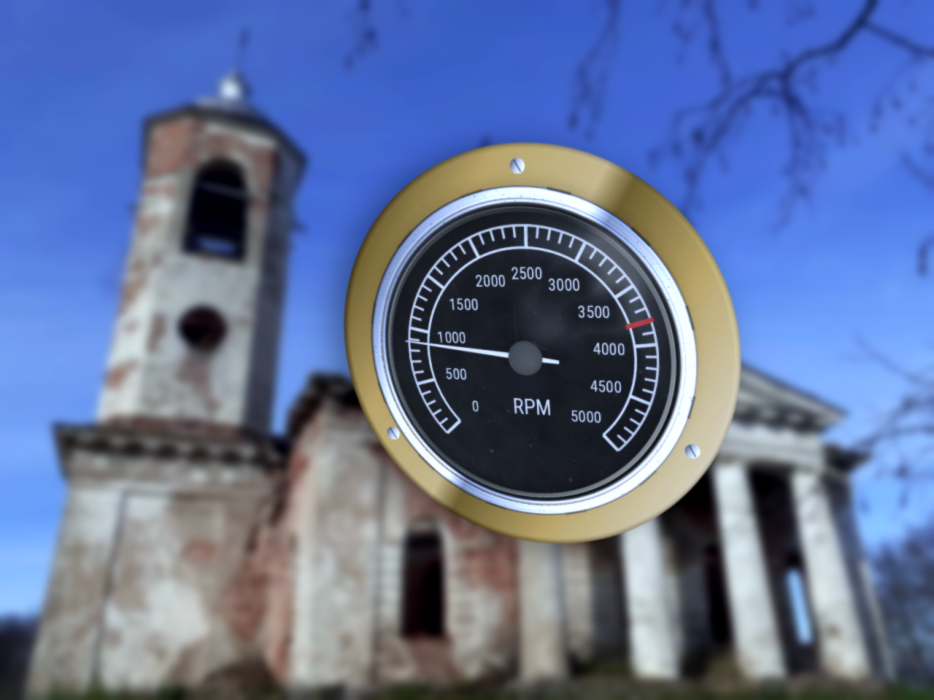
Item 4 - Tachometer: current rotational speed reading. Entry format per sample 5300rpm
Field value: 900rpm
